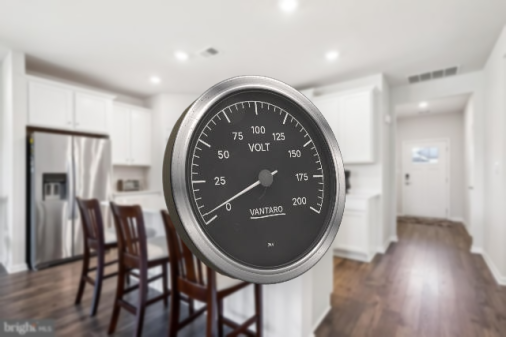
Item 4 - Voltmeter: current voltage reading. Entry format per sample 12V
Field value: 5V
